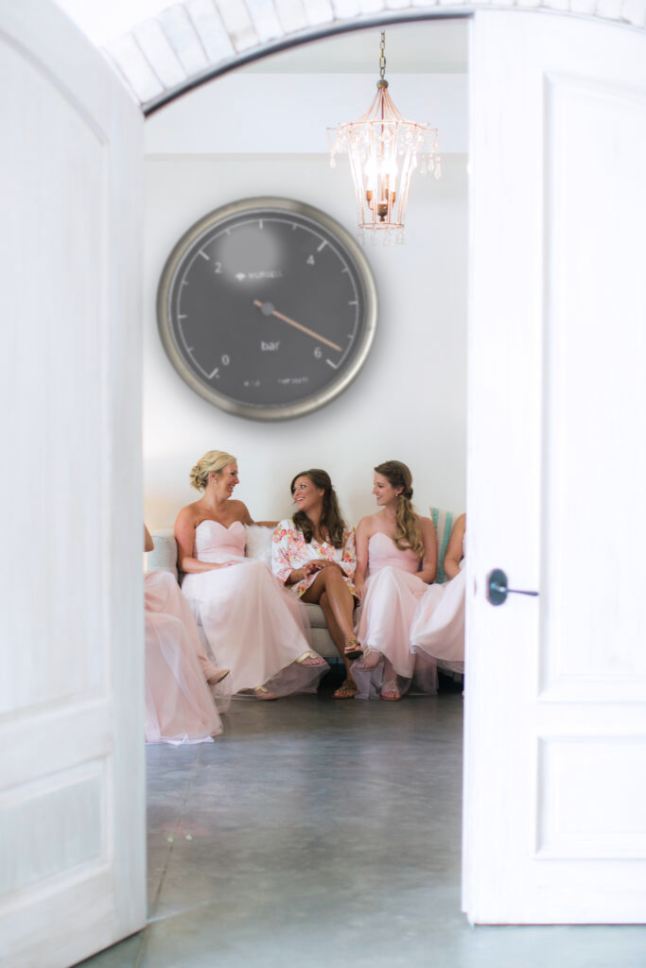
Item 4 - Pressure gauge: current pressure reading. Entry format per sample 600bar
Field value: 5.75bar
